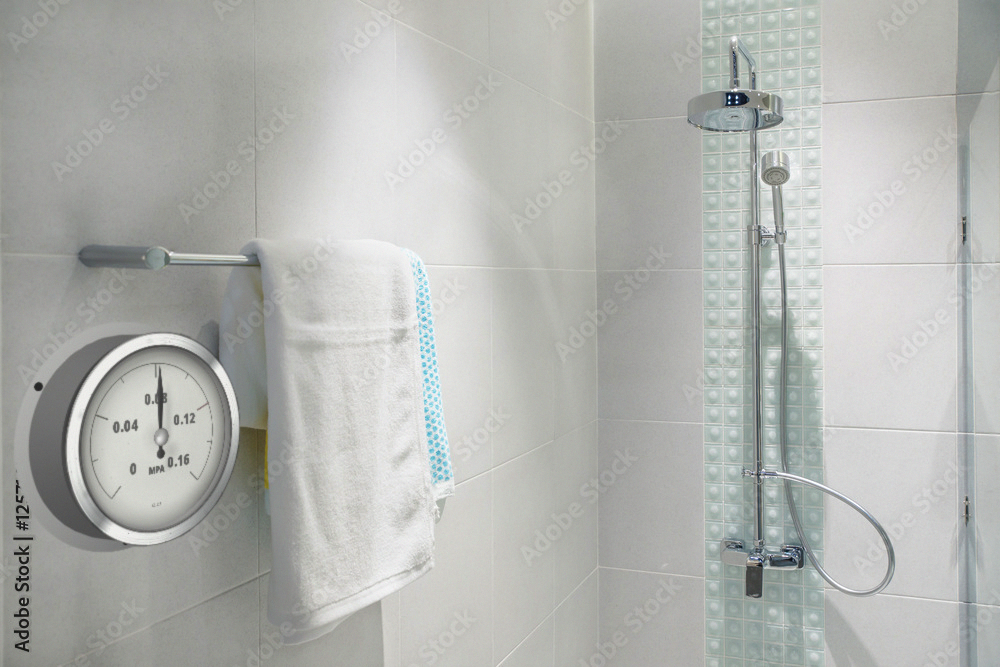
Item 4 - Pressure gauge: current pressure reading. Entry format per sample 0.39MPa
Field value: 0.08MPa
